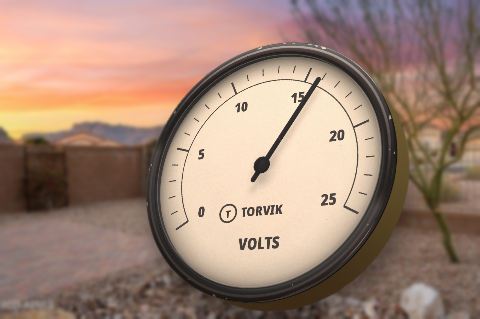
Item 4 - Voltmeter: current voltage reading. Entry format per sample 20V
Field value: 16V
